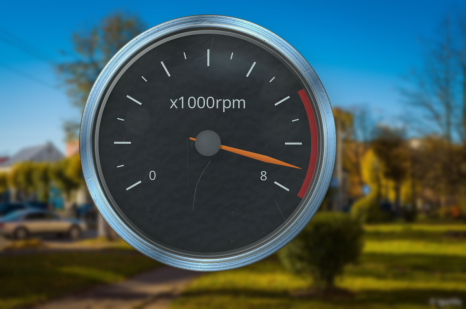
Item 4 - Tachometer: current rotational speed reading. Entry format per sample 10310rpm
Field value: 7500rpm
